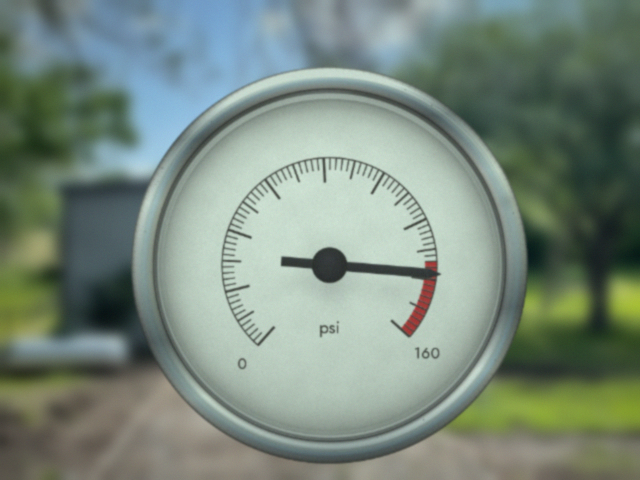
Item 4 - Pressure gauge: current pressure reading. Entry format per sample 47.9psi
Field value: 138psi
